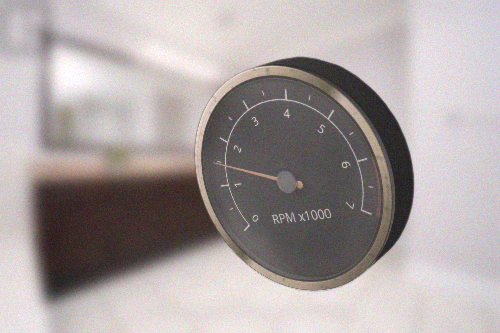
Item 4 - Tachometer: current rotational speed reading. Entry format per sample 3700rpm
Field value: 1500rpm
